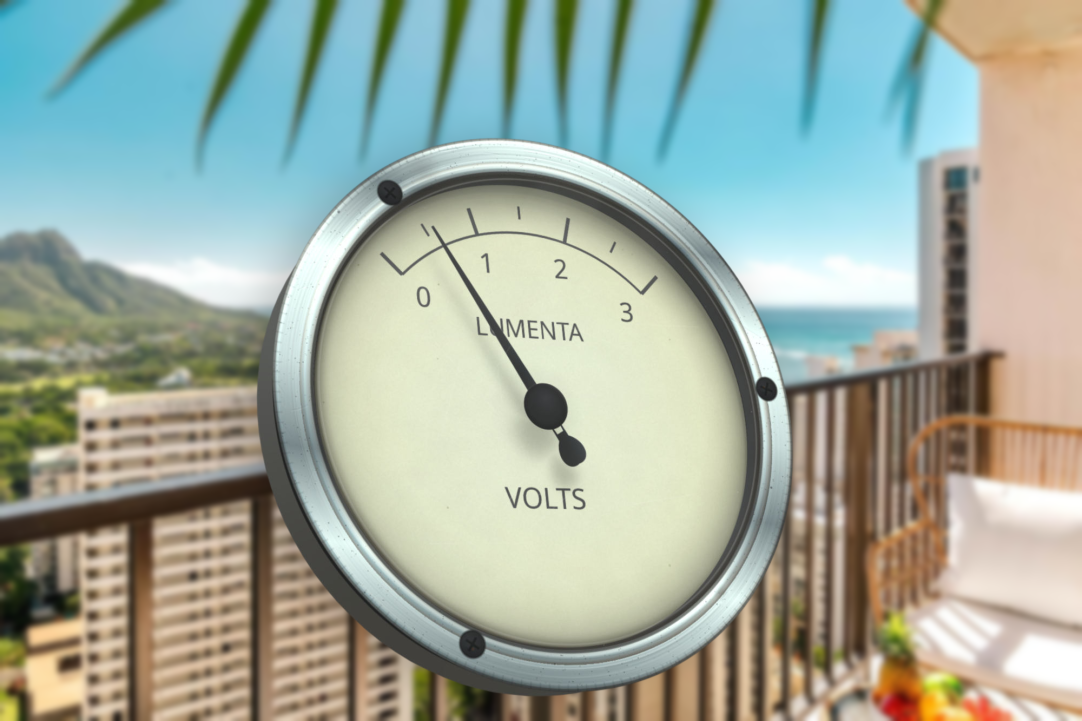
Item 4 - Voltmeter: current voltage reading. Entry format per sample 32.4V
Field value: 0.5V
